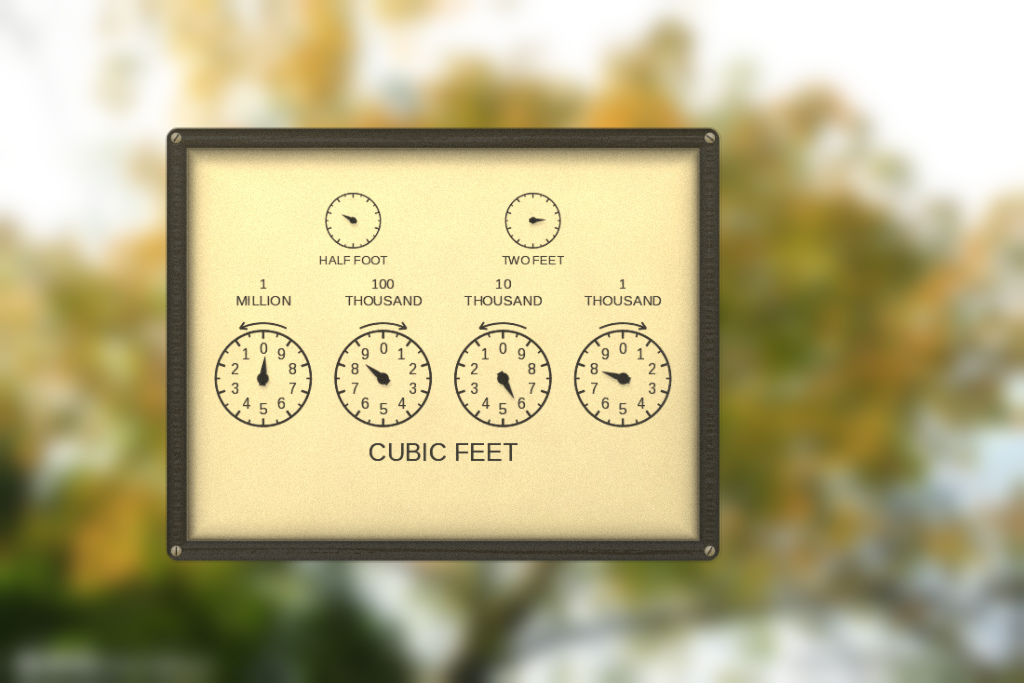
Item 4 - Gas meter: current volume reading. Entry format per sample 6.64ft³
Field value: 985800ft³
